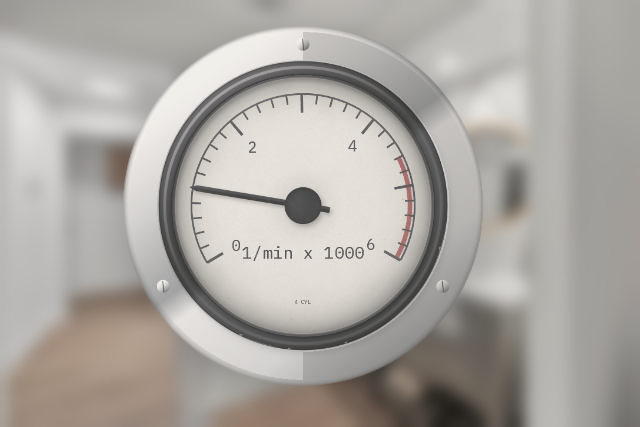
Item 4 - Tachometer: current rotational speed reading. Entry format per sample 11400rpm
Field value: 1000rpm
